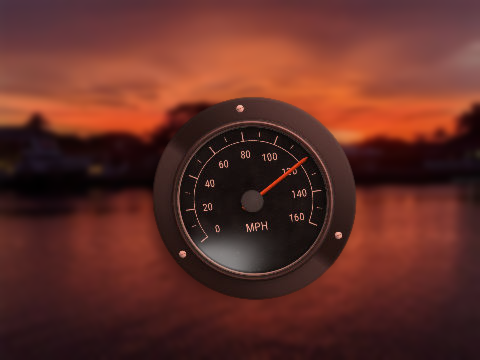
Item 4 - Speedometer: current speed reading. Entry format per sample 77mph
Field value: 120mph
